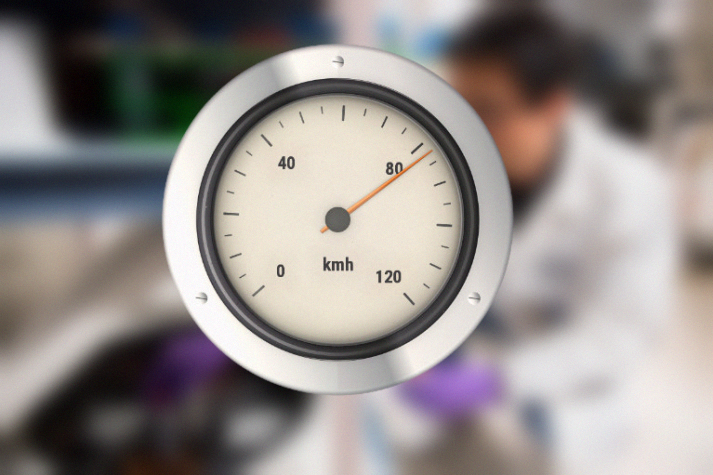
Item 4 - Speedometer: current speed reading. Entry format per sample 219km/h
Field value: 82.5km/h
